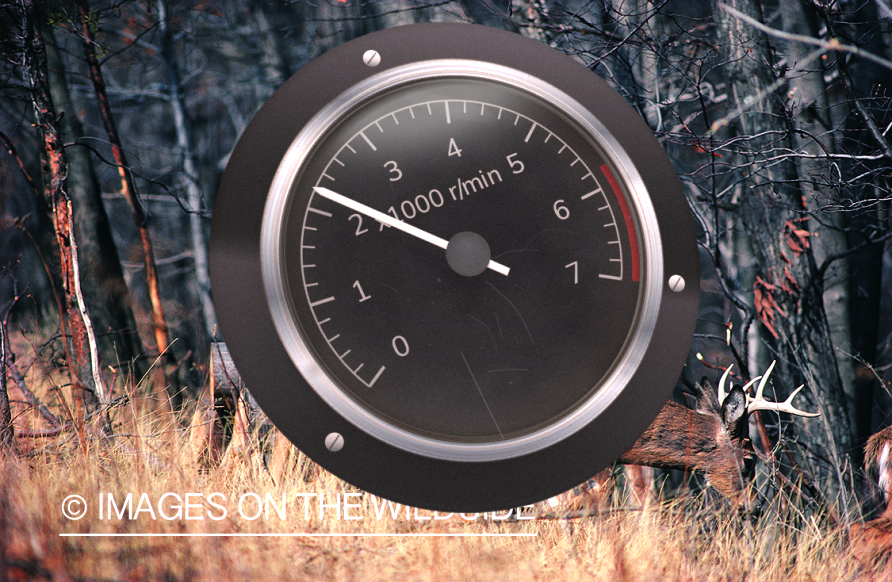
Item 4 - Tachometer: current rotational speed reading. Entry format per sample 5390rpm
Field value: 2200rpm
